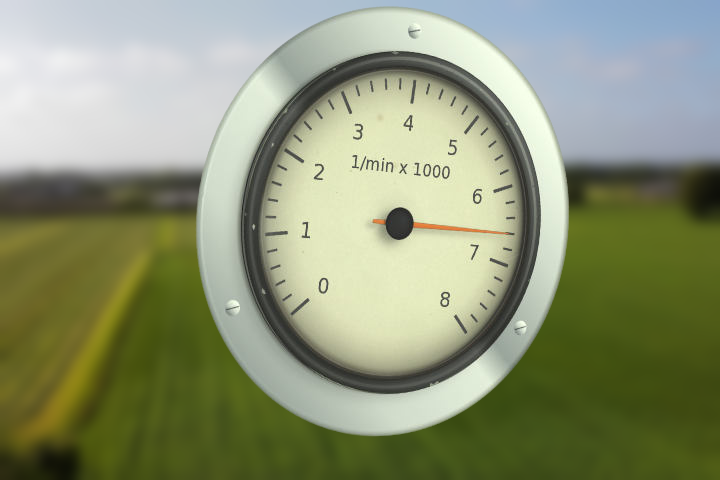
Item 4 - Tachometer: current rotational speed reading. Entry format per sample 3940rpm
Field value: 6600rpm
